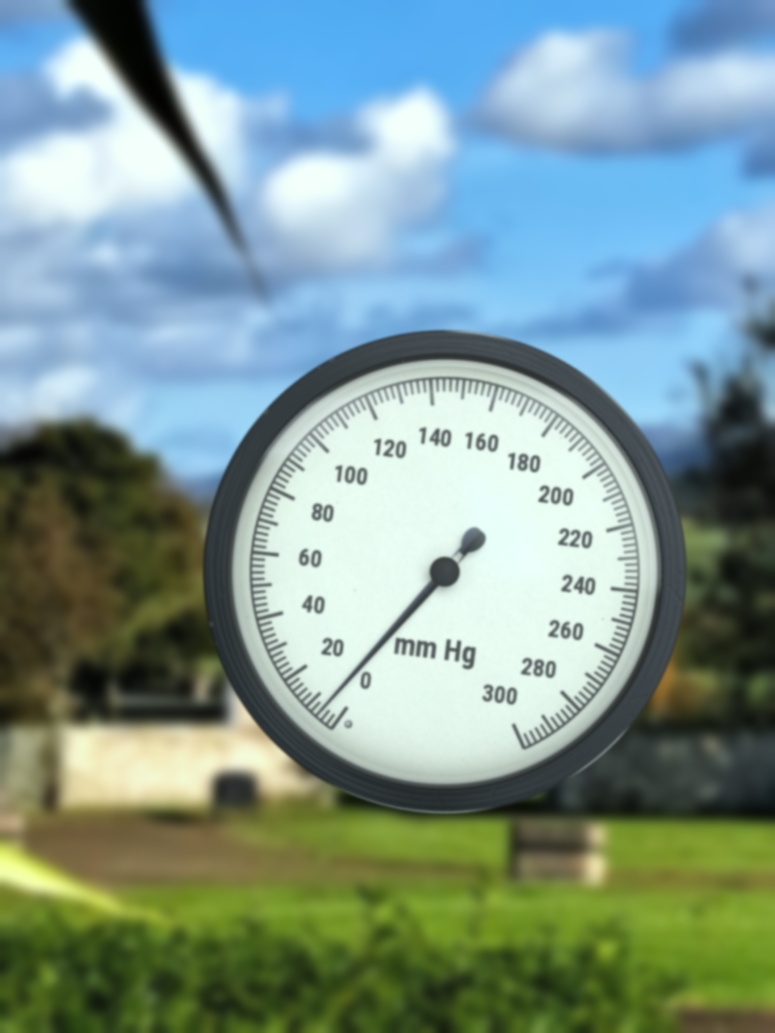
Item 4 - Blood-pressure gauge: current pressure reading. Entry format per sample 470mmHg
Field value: 6mmHg
